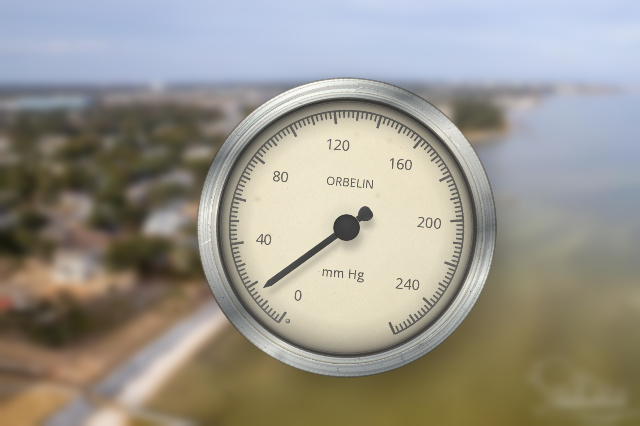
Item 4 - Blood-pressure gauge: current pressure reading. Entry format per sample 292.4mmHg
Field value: 16mmHg
